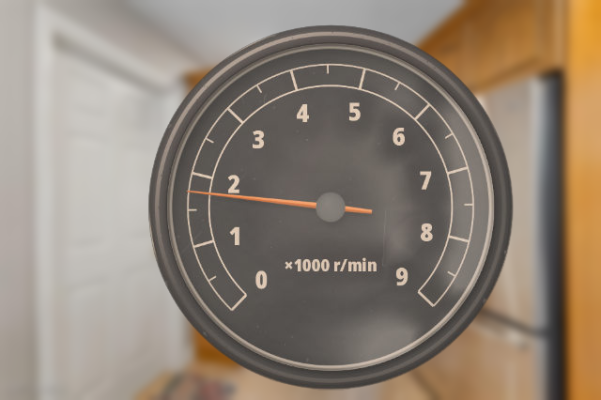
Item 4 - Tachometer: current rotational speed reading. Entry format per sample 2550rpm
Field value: 1750rpm
